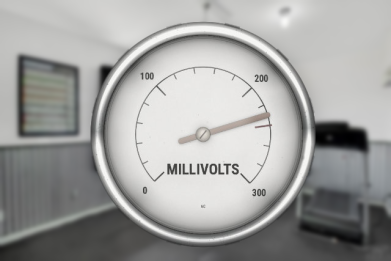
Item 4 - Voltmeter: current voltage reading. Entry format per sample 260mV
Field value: 230mV
